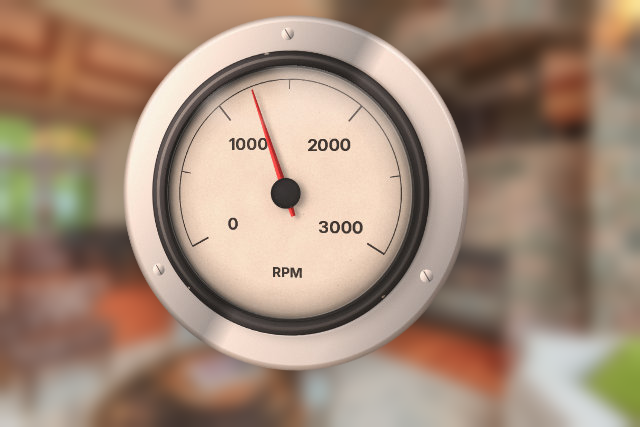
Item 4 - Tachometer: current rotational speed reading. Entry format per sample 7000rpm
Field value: 1250rpm
